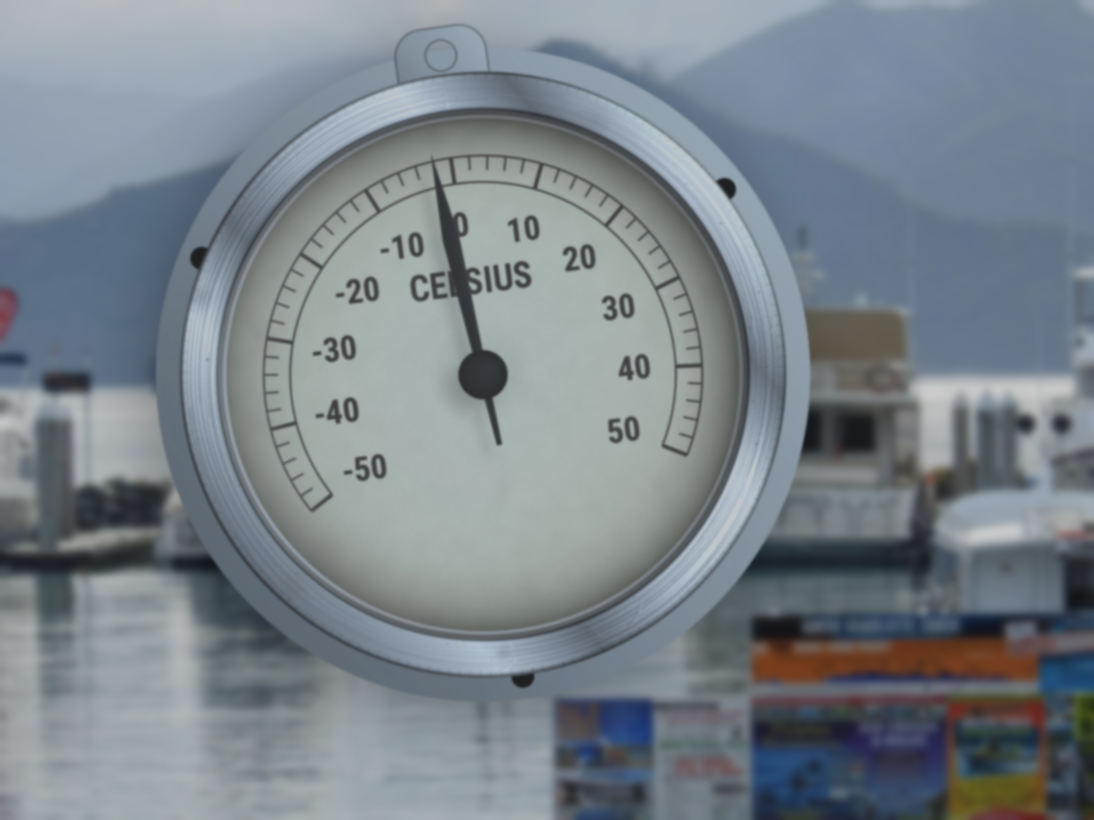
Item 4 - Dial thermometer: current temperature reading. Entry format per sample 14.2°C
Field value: -2°C
